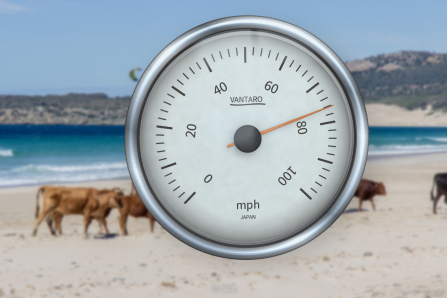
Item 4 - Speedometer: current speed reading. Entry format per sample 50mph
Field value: 76mph
